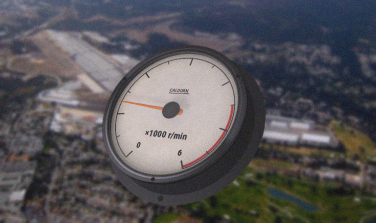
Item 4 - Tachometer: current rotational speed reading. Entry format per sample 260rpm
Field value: 1250rpm
